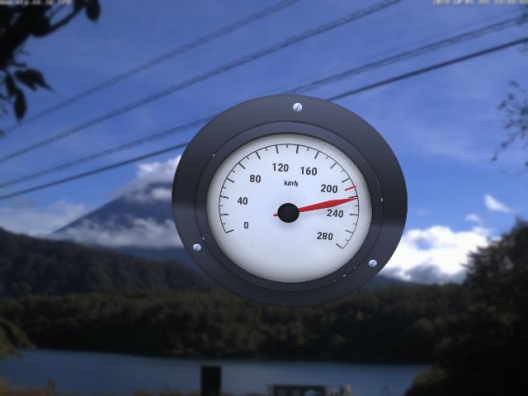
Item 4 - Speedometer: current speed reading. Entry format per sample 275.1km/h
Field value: 220km/h
